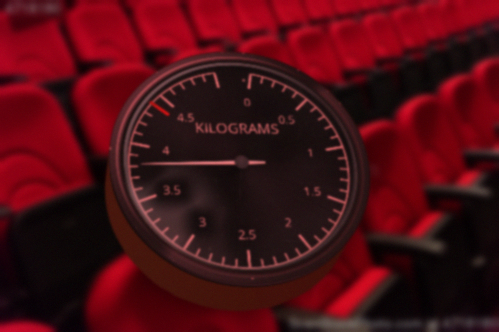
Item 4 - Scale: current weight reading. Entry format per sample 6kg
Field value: 3.8kg
